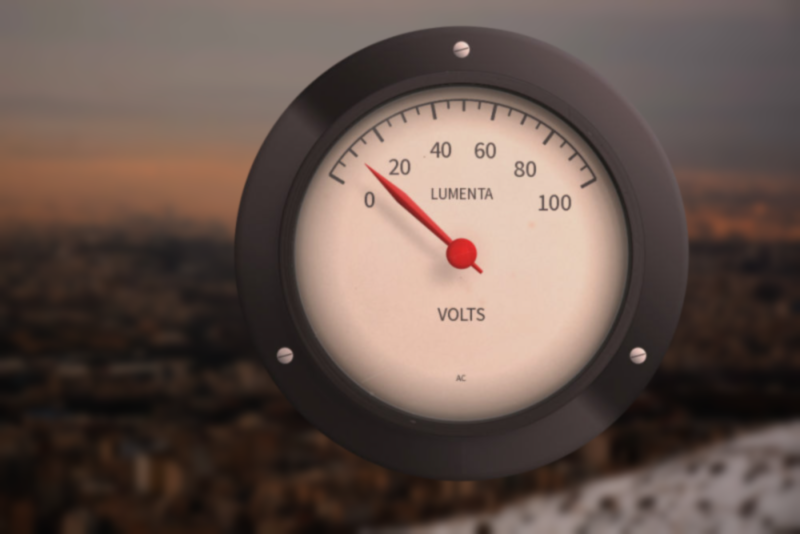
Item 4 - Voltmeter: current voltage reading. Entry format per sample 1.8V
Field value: 10V
